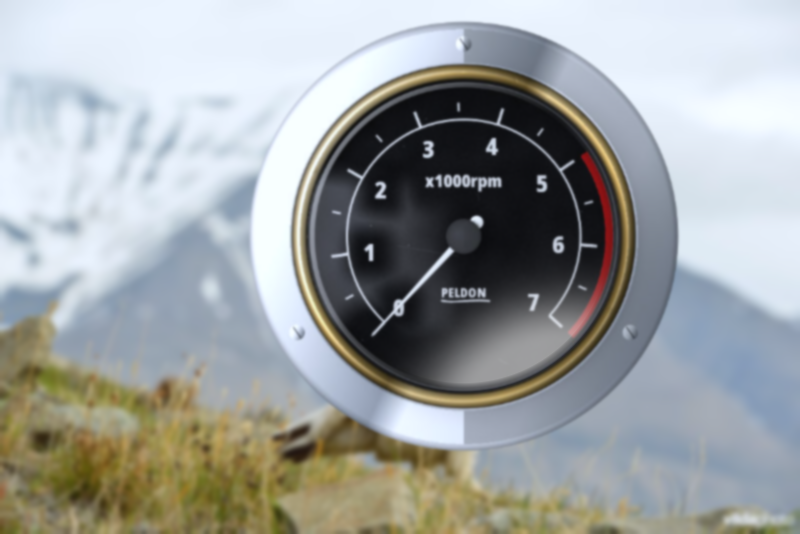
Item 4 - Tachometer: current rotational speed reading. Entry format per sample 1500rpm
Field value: 0rpm
